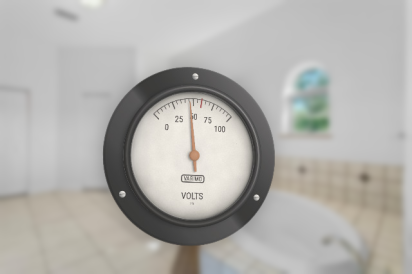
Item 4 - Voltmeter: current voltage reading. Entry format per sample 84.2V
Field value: 45V
